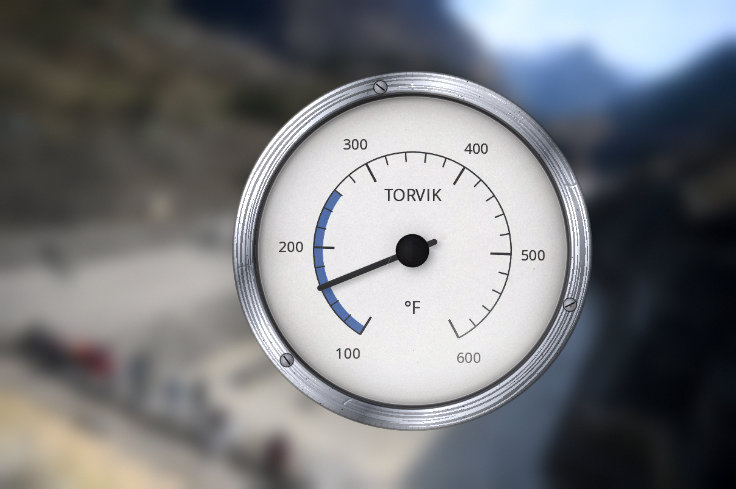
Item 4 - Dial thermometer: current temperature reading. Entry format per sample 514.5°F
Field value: 160°F
